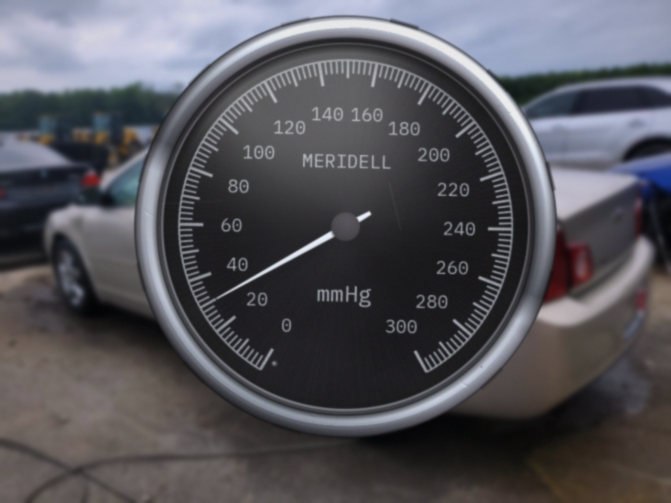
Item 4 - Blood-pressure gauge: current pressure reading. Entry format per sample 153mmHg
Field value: 30mmHg
